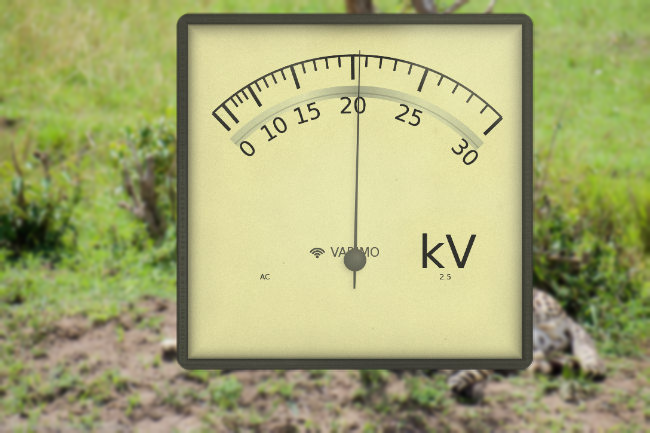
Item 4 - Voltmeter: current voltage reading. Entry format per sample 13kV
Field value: 20.5kV
